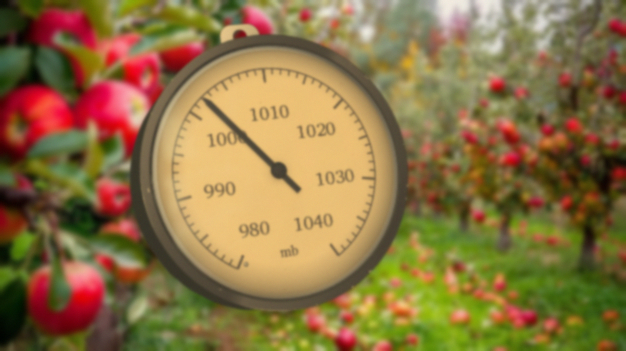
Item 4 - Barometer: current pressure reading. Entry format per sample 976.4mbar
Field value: 1002mbar
